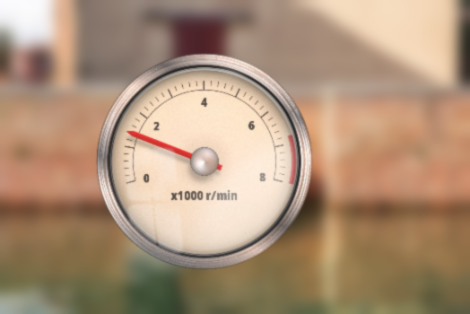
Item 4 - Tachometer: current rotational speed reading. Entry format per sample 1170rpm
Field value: 1400rpm
